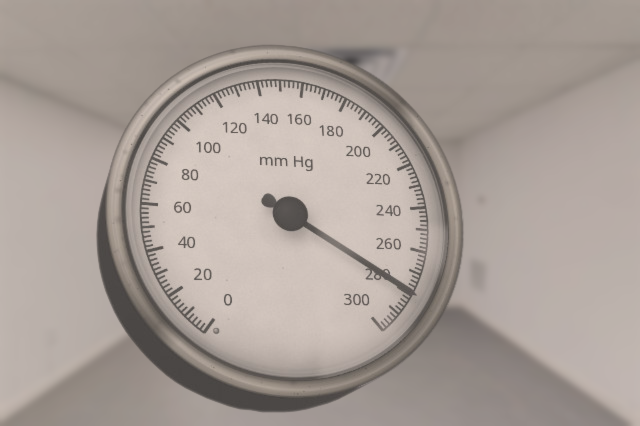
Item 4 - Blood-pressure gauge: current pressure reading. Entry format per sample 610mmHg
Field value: 280mmHg
